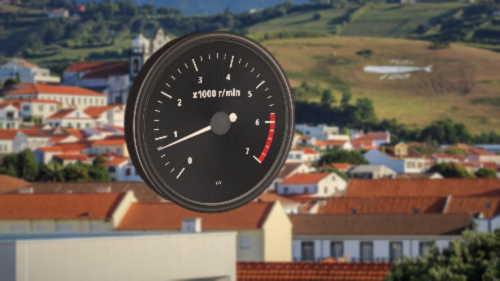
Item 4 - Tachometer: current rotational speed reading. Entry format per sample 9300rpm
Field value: 800rpm
